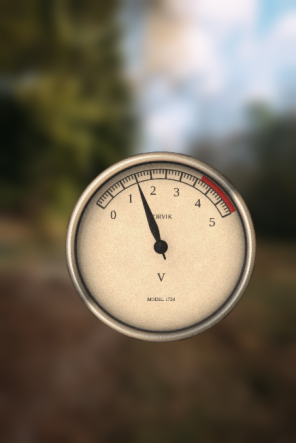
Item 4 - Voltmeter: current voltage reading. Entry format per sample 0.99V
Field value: 1.5V
